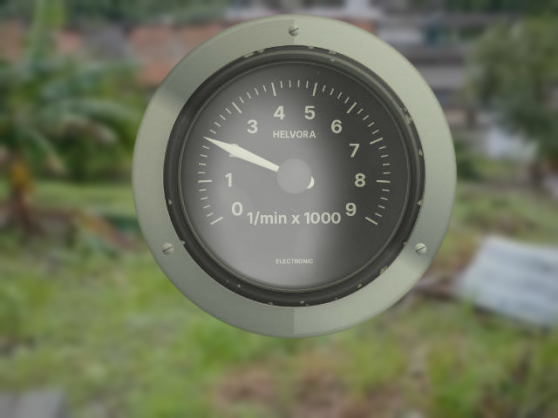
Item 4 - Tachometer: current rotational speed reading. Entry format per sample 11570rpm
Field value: 2000rpm
